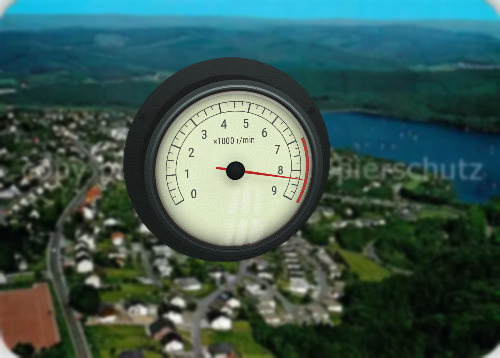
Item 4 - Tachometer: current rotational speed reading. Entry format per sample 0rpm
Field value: 8250rpm
